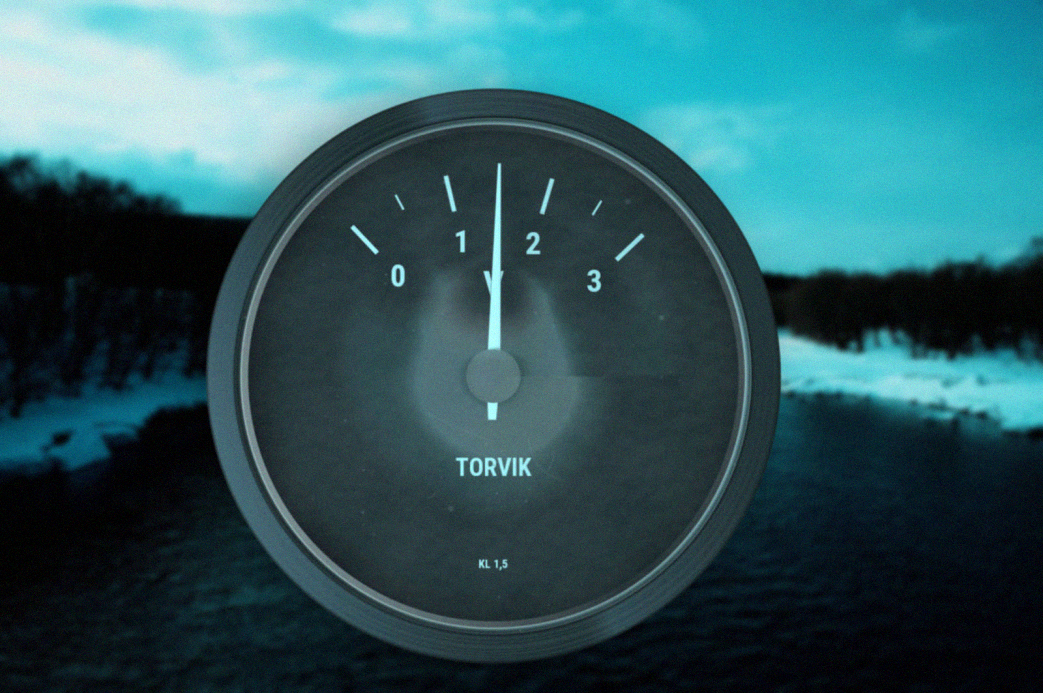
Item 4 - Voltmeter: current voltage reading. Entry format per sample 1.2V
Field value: 1.5V
